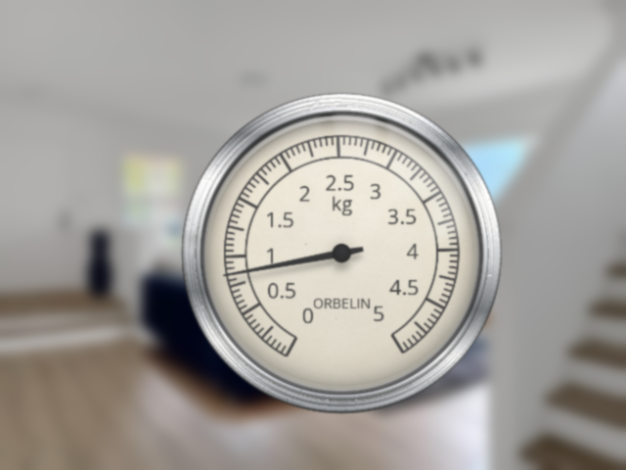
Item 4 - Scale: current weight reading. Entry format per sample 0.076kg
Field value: 0.85kg
